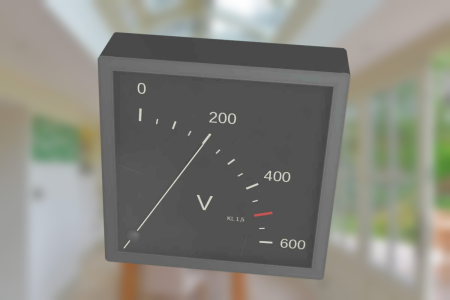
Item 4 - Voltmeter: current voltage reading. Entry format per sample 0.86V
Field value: 200V
